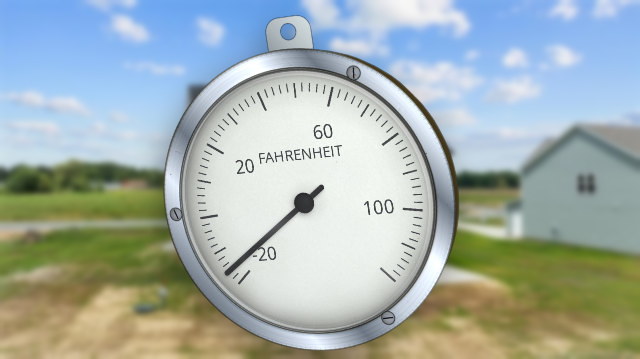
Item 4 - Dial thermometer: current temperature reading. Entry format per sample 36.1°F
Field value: -16°F
